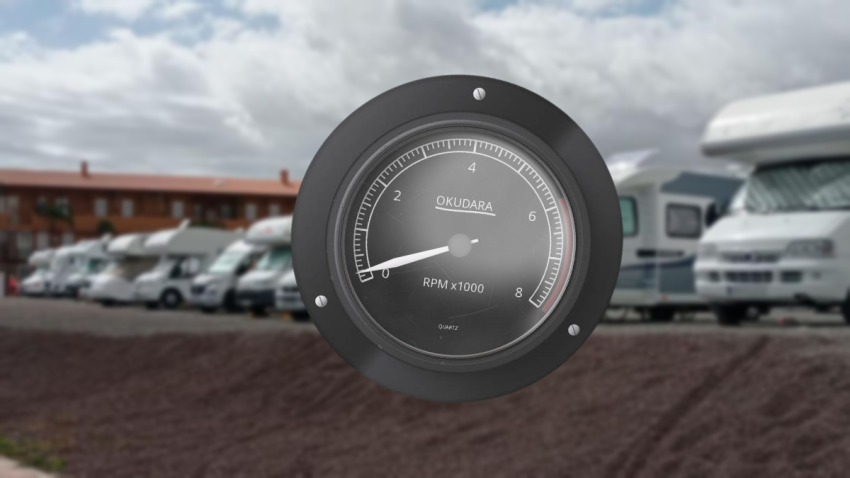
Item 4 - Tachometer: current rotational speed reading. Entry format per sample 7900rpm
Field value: 200rpm
